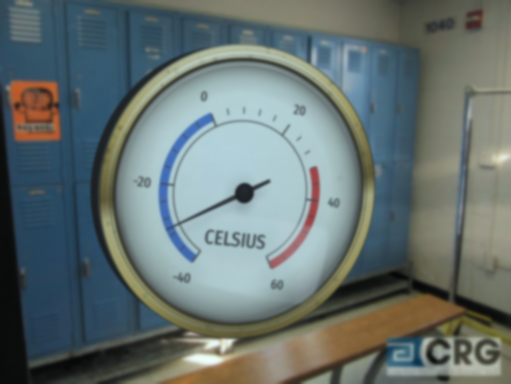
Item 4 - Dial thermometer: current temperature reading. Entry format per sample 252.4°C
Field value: -30°C
